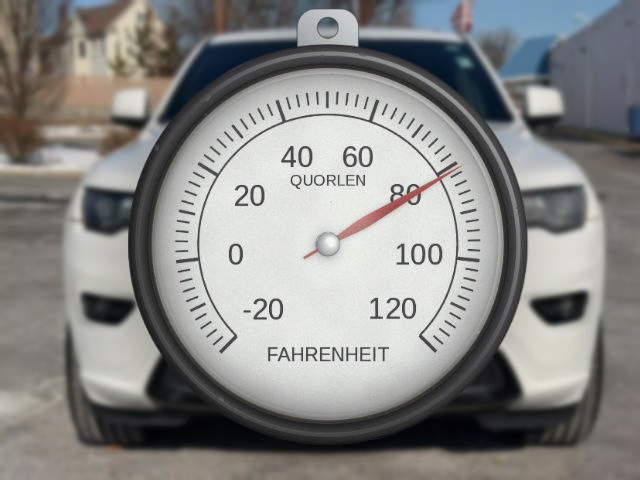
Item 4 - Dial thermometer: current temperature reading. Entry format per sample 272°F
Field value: 81°F
